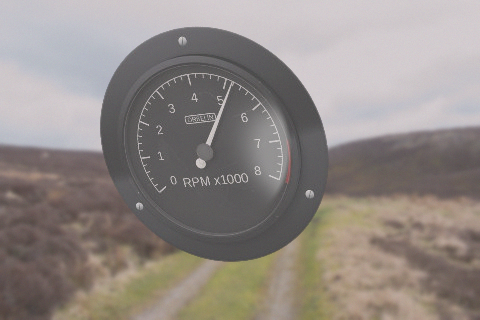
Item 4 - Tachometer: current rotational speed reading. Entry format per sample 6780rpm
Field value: 5200rpm
